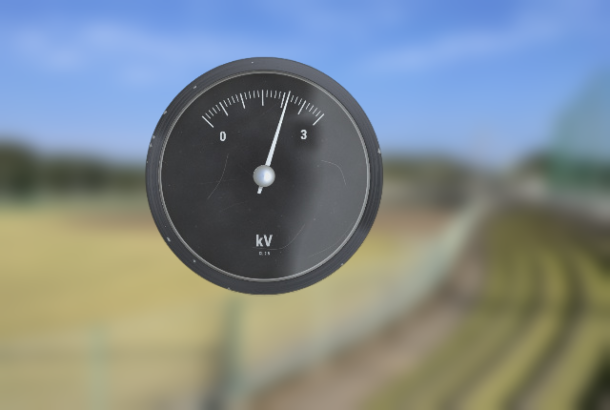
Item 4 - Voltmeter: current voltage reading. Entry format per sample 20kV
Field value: 2.1kV
